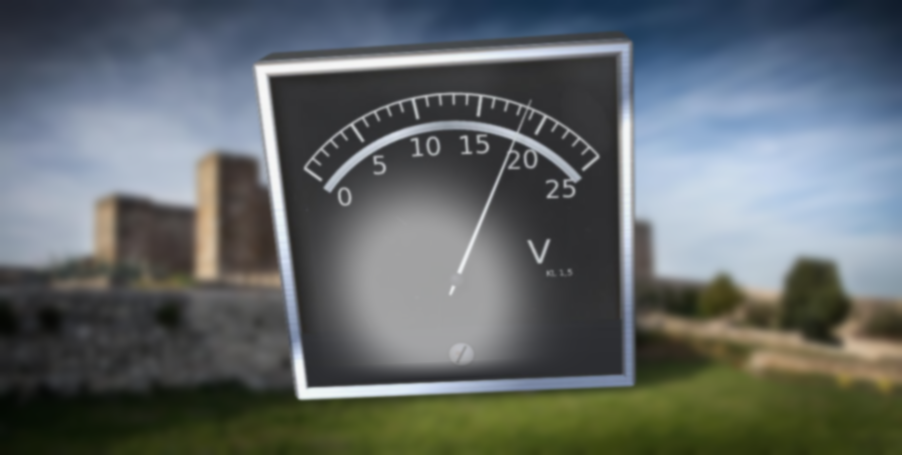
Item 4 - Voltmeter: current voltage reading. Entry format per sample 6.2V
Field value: 18.5V
